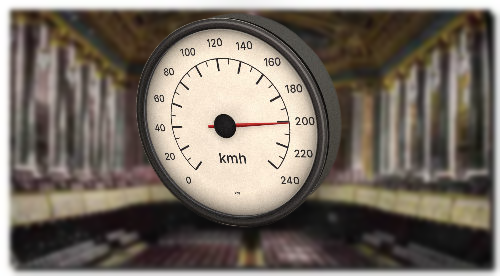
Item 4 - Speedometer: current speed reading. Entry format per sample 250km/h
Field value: 200km/h
